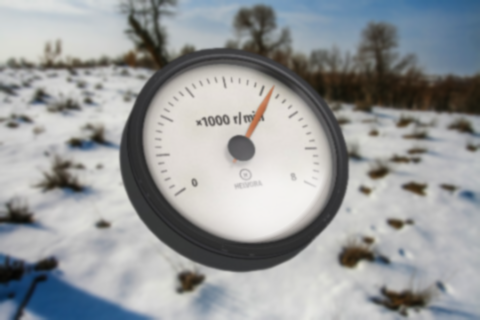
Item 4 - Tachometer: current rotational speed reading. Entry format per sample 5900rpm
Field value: 5200rpm
